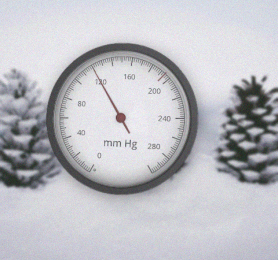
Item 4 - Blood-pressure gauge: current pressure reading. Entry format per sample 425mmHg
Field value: 120mmHg
